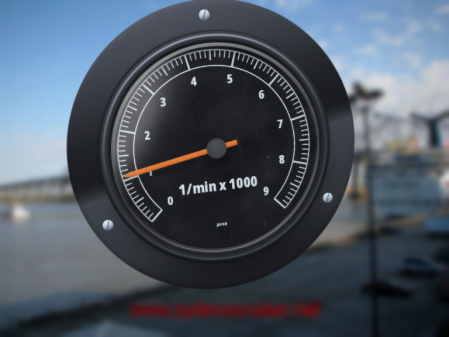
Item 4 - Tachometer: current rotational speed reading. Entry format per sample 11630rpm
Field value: 1100rpm
